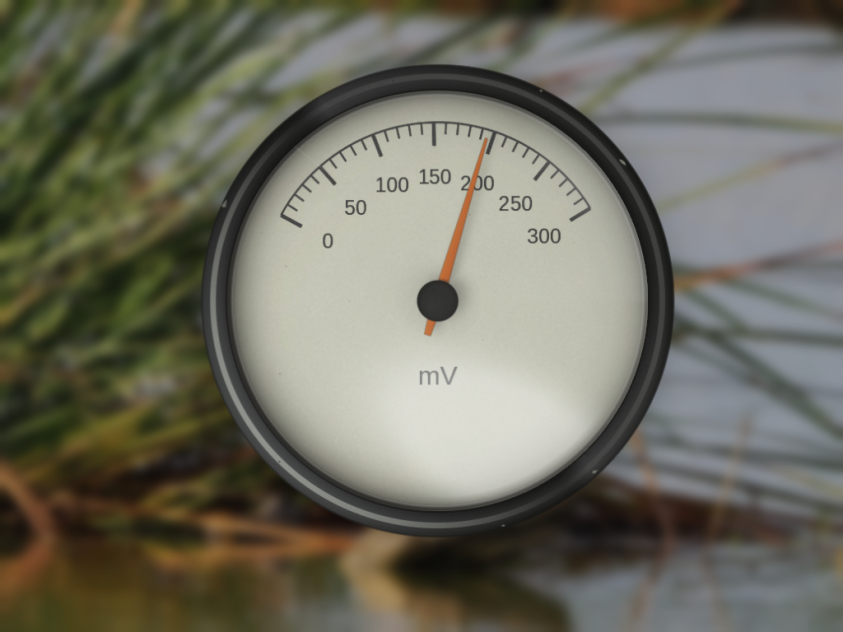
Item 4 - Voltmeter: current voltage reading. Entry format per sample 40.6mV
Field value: 195mV
